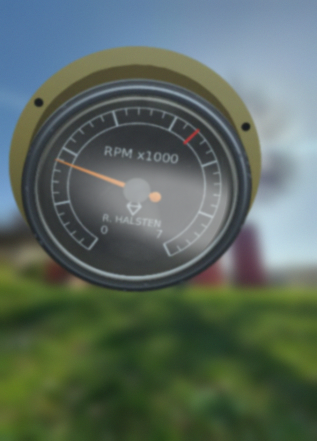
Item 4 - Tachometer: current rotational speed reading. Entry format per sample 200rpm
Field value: 1800rpm
